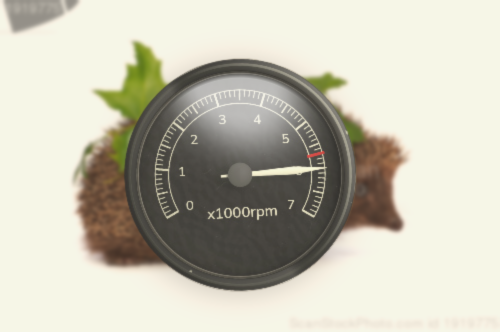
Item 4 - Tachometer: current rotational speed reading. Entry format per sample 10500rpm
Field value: 6000rpm
